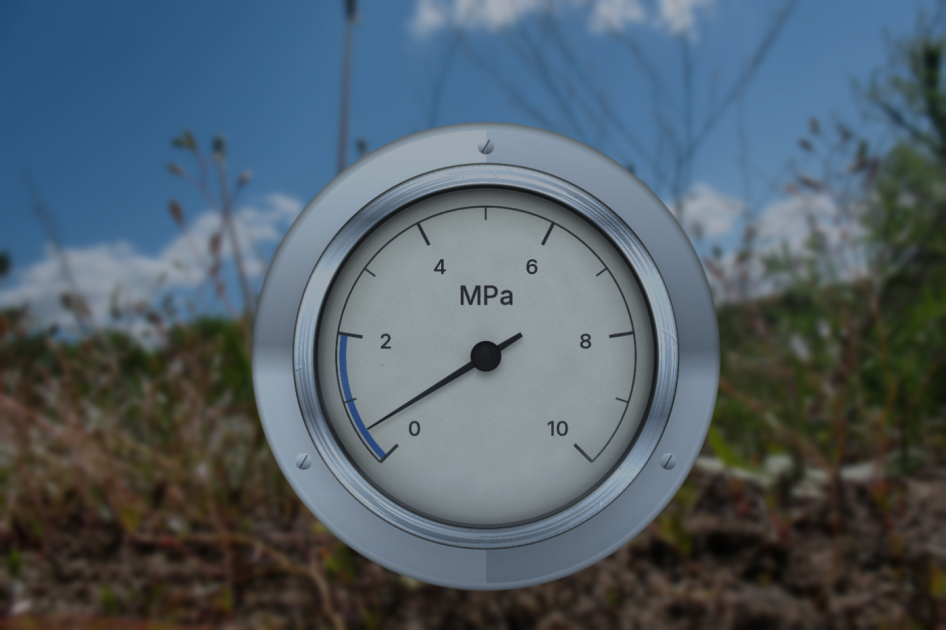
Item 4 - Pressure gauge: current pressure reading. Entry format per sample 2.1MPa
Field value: 0.5MPa
